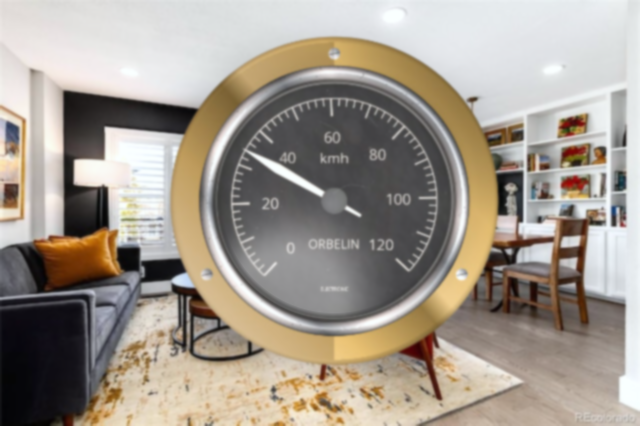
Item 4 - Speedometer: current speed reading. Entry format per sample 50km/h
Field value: 34km/h
